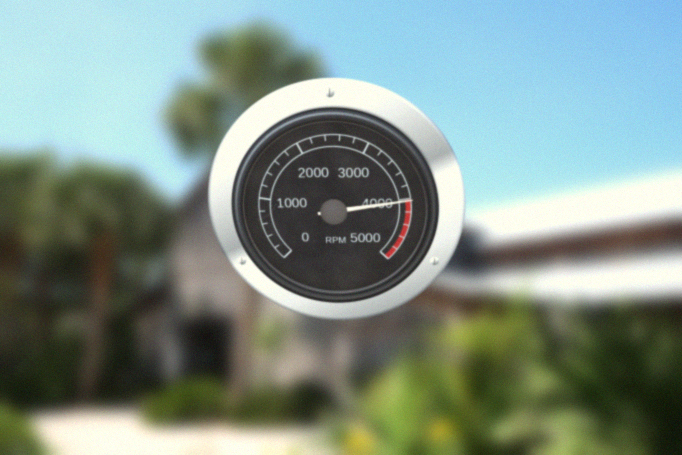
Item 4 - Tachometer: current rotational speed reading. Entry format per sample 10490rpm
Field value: 4000rpm
